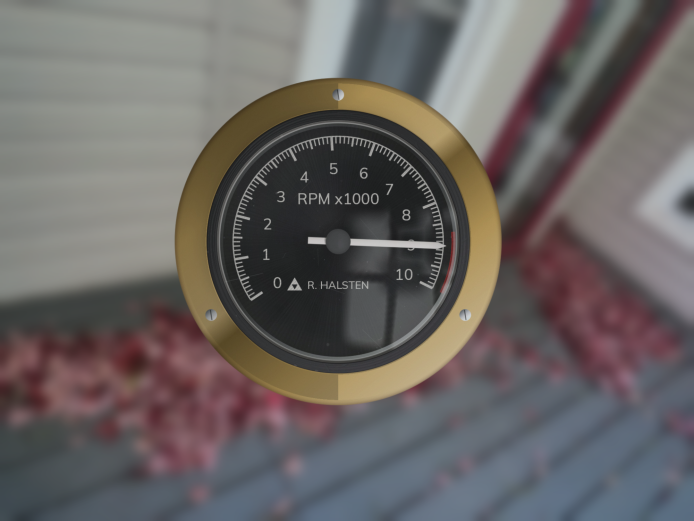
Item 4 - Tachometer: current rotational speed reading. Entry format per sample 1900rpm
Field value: 9000rpm
